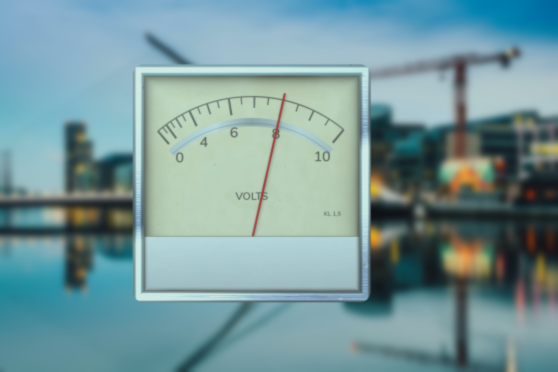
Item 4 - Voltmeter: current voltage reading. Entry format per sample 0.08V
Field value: 8V
